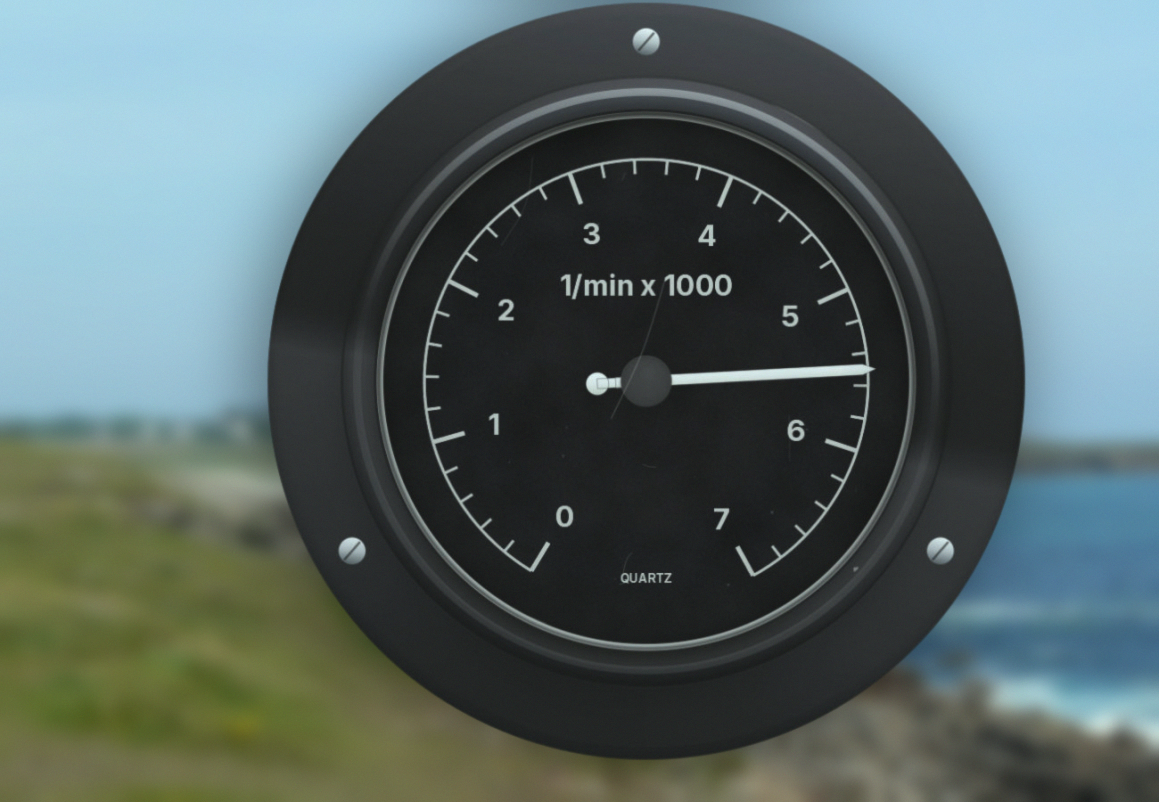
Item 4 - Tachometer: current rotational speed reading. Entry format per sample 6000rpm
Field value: 5500rpm
